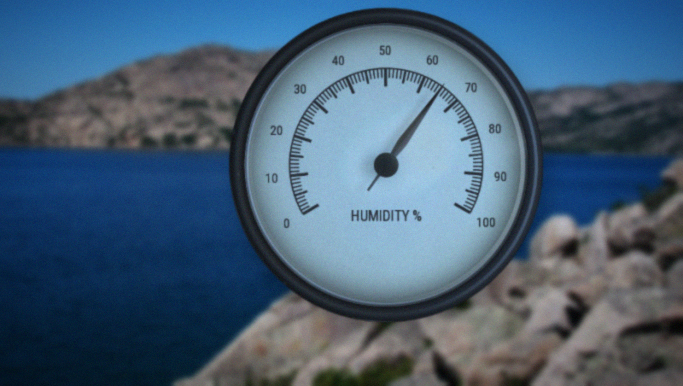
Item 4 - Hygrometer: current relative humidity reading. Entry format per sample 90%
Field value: 65%
